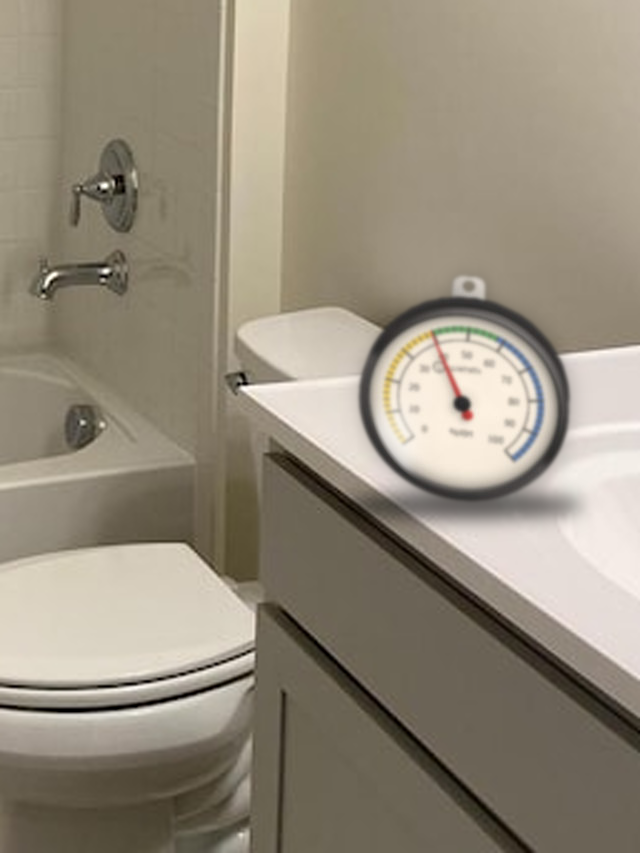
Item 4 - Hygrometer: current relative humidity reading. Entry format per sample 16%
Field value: 40%
